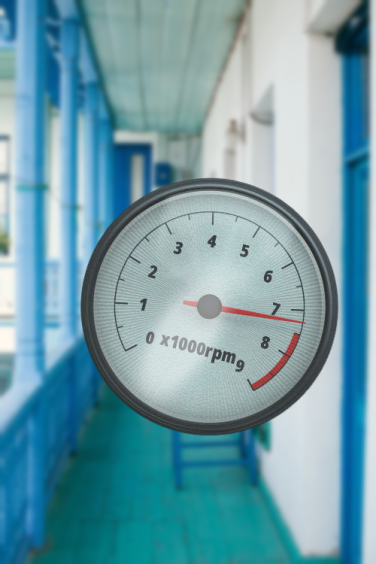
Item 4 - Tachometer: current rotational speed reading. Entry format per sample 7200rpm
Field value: 7250rpm
